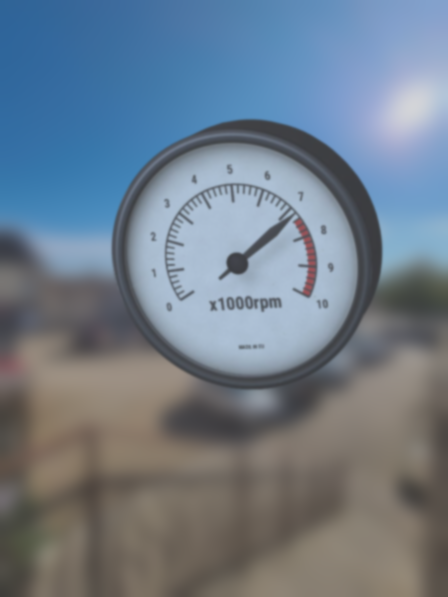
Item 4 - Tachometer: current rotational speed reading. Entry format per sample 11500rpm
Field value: 7200rpm
